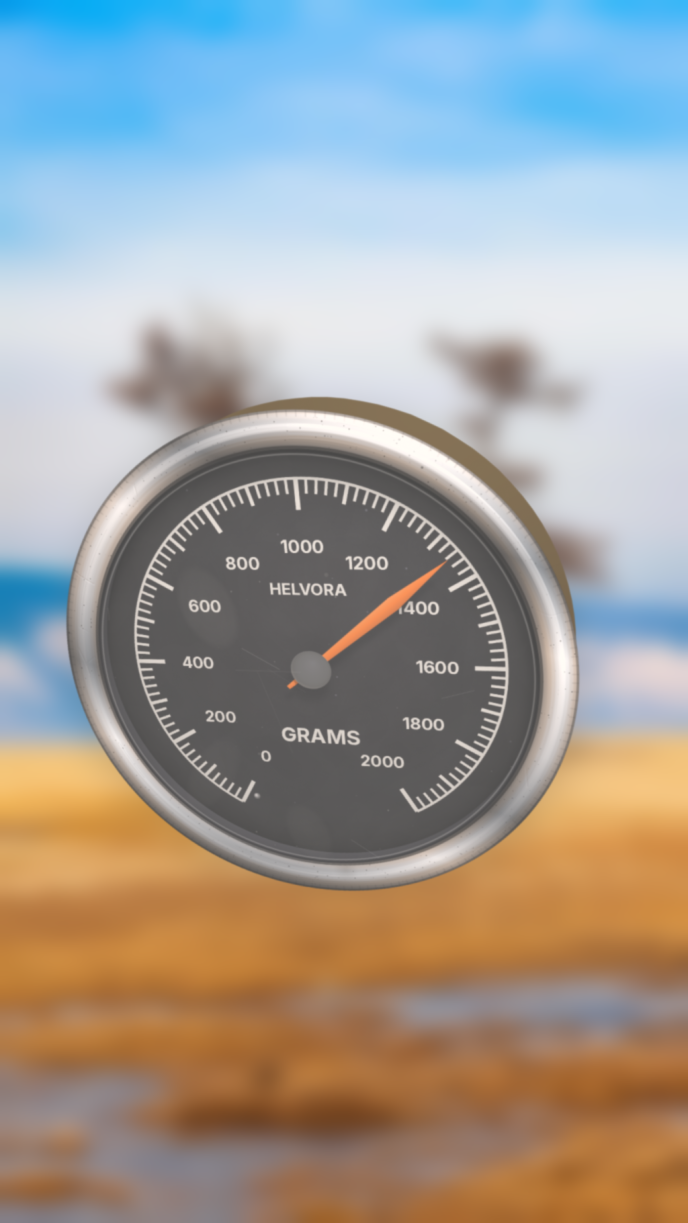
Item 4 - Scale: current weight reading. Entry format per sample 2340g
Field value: 1340g
